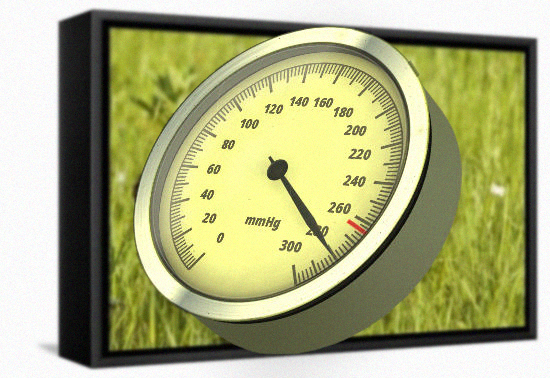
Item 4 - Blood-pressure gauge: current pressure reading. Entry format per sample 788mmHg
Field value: 280mmHg
